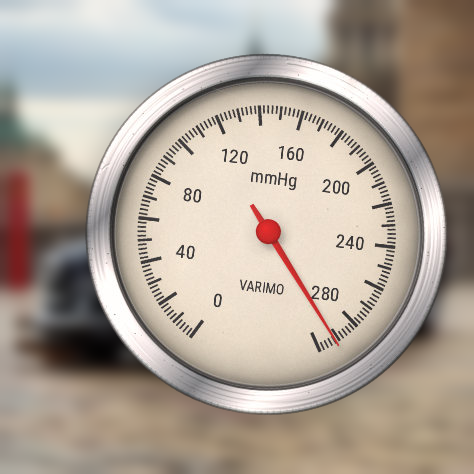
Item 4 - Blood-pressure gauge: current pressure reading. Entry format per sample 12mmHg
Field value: 292mmHg
